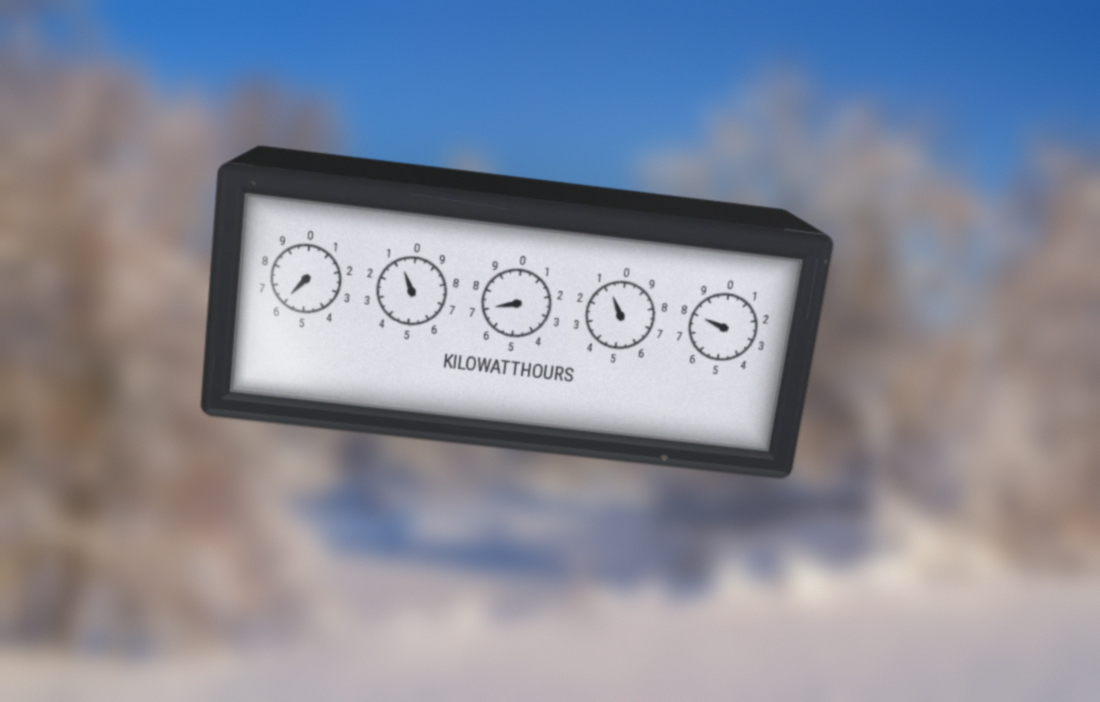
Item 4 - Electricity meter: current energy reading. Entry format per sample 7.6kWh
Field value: 60708kWh
